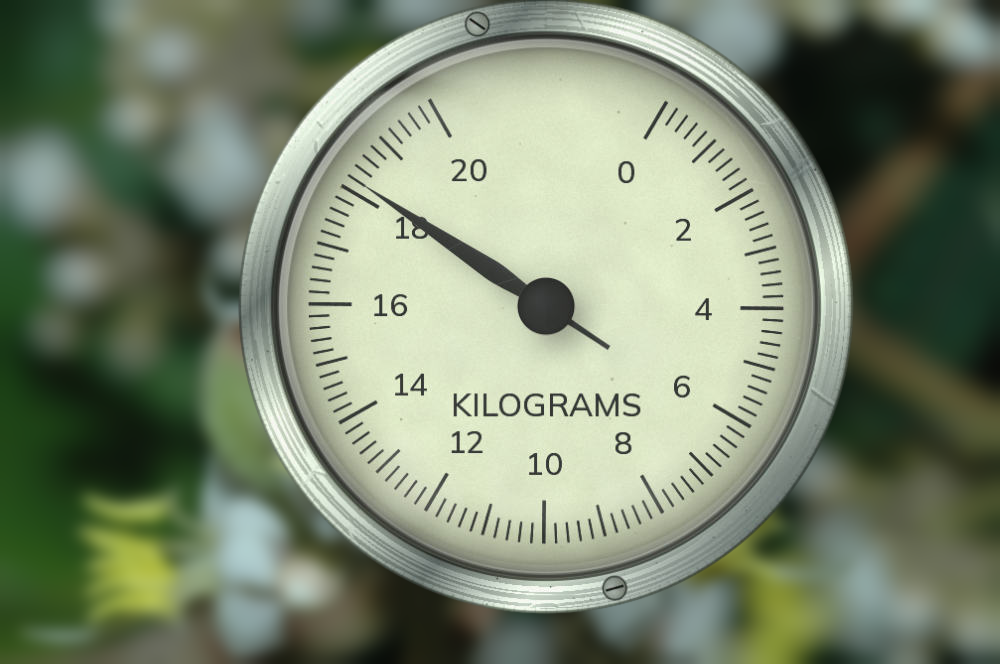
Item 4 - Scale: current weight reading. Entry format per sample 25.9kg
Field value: 18.2kg
